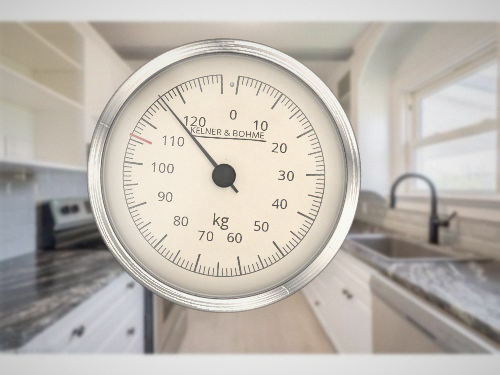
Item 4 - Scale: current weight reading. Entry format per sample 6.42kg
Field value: 116kg
